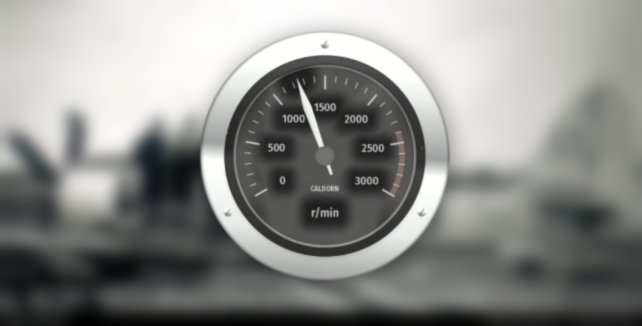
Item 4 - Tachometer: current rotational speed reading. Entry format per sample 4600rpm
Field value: 1250rpm
